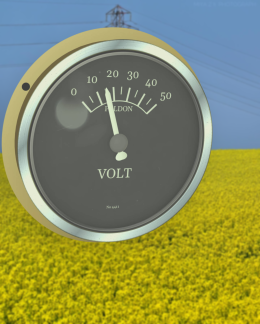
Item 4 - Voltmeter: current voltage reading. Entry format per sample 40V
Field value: 15V
